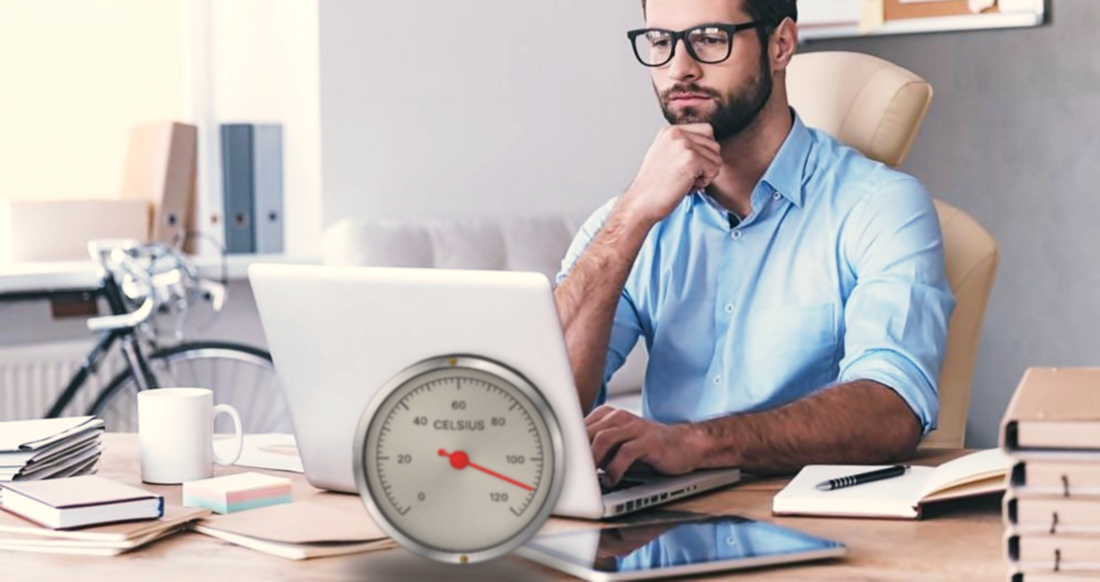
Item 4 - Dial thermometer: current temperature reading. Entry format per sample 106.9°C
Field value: 110°C
